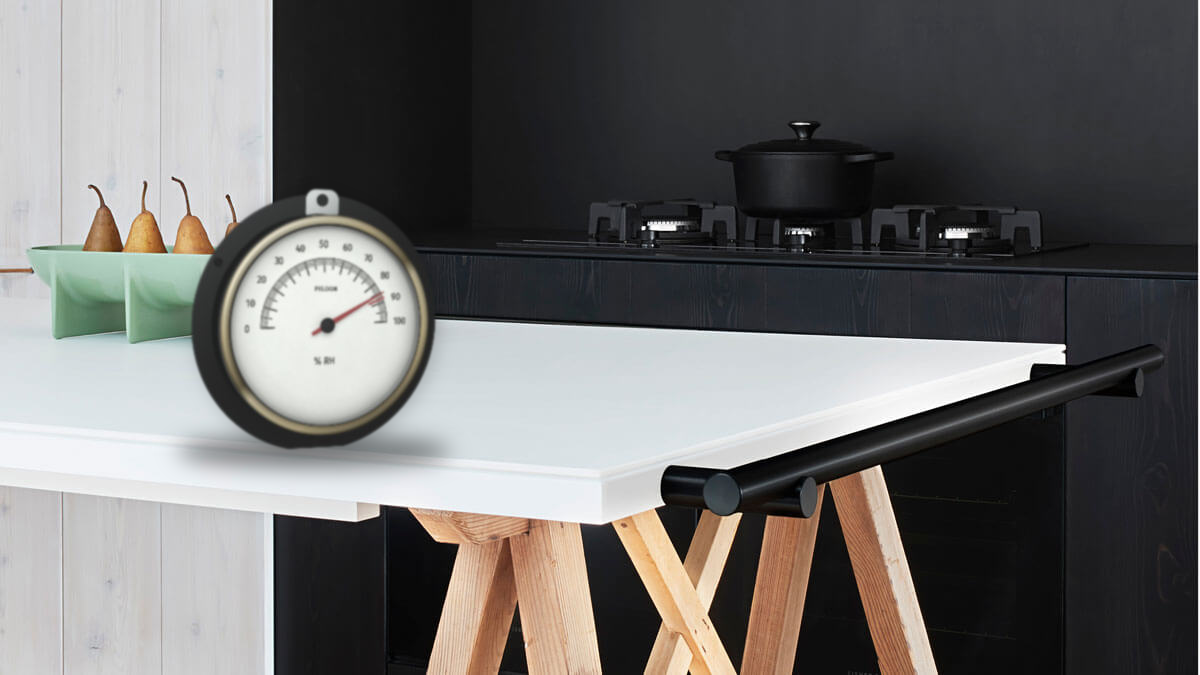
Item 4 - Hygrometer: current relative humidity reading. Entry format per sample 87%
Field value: 85%
